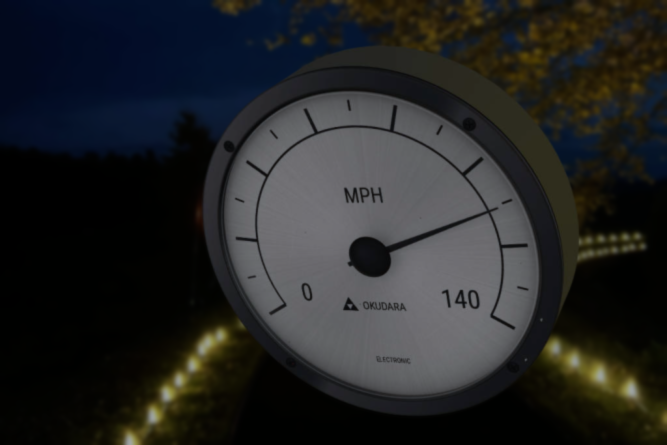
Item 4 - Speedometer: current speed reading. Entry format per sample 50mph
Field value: 110mph
